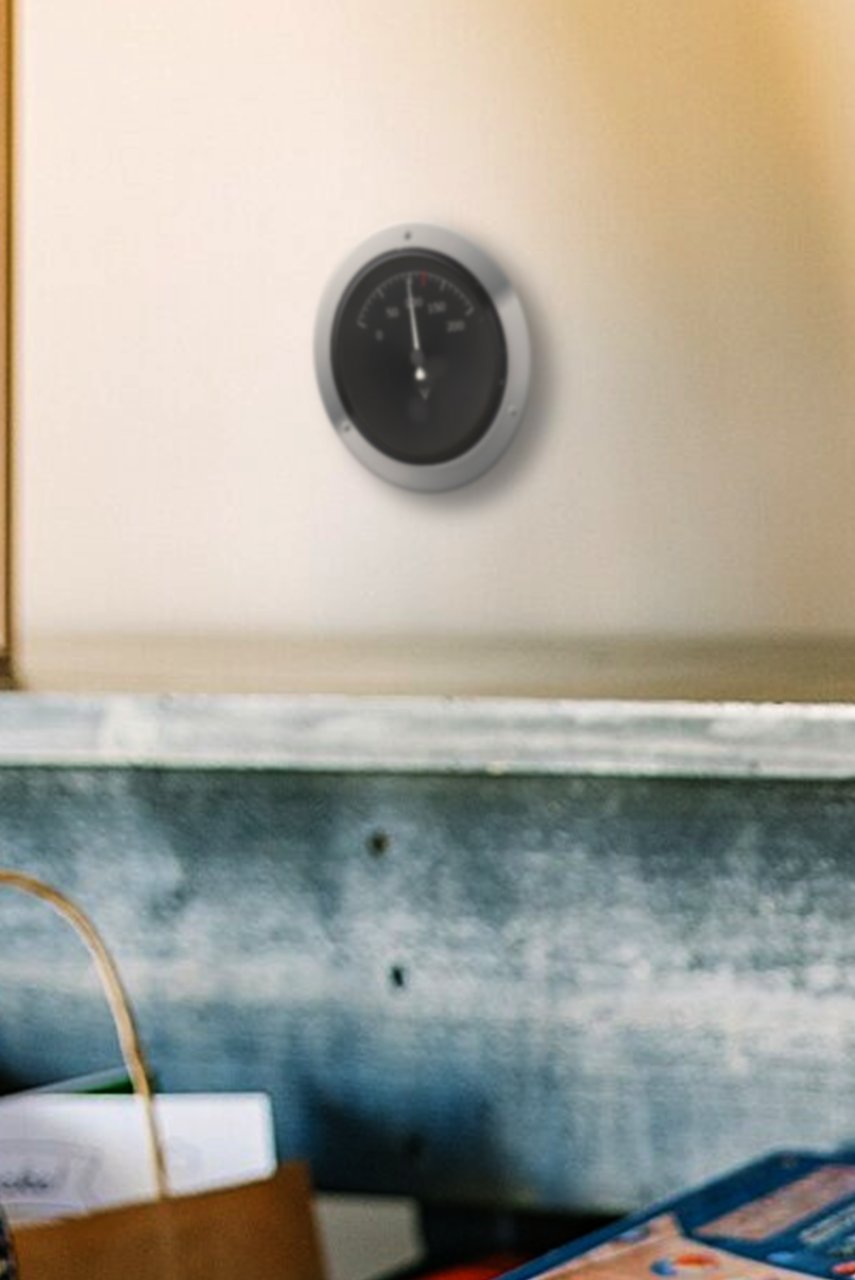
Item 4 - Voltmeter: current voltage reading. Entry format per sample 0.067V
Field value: 100V
